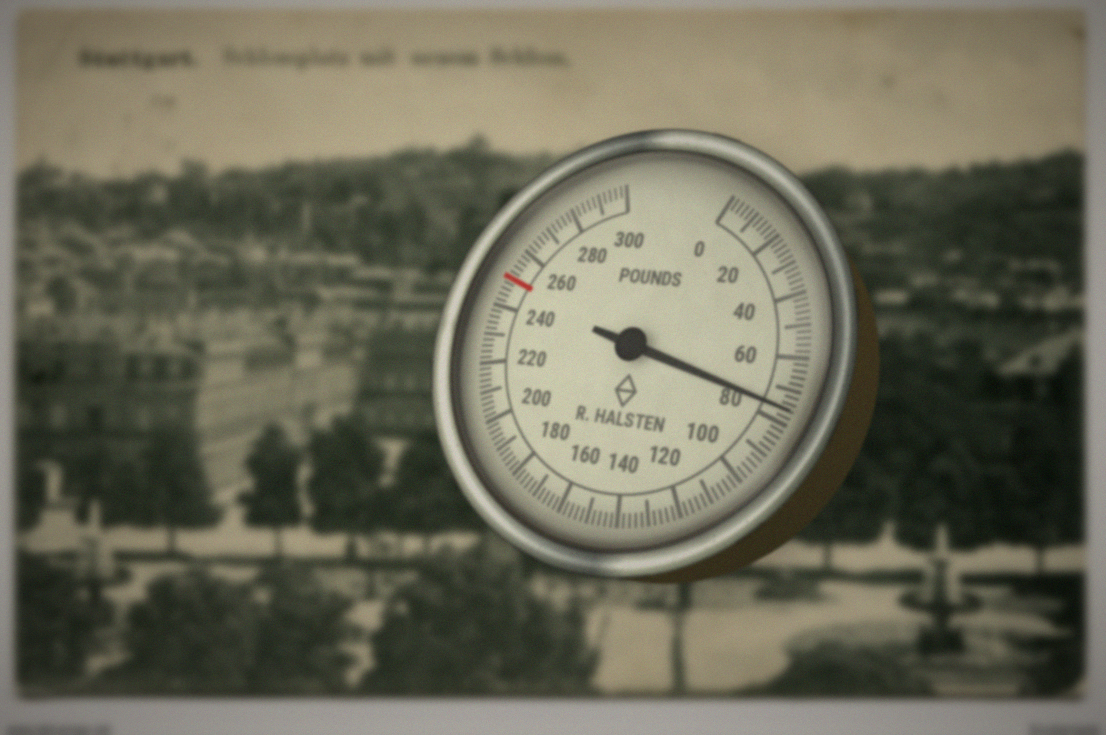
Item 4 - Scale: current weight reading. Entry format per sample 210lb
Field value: 76lb
